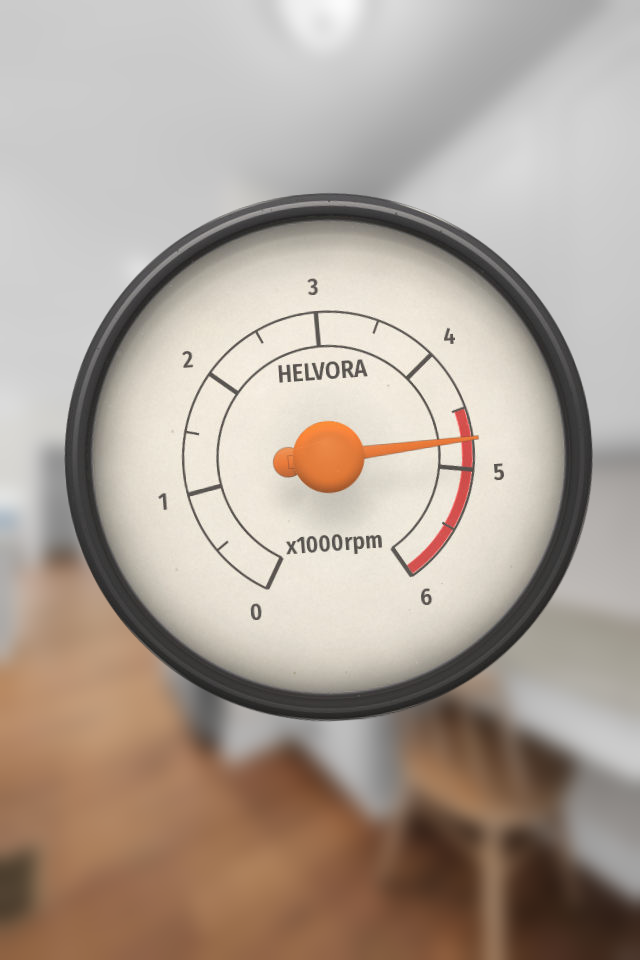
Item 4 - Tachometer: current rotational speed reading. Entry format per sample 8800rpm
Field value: 4750rpm
